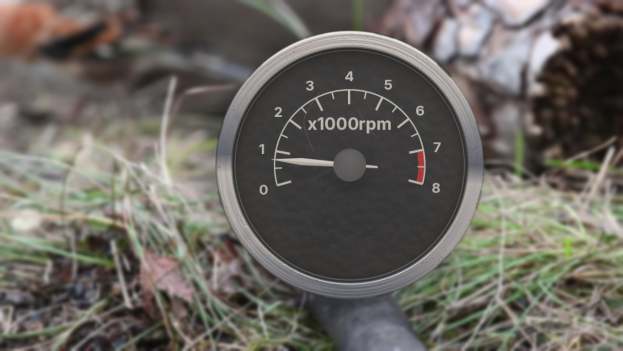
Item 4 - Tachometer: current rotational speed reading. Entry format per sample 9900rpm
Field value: 750rpm
